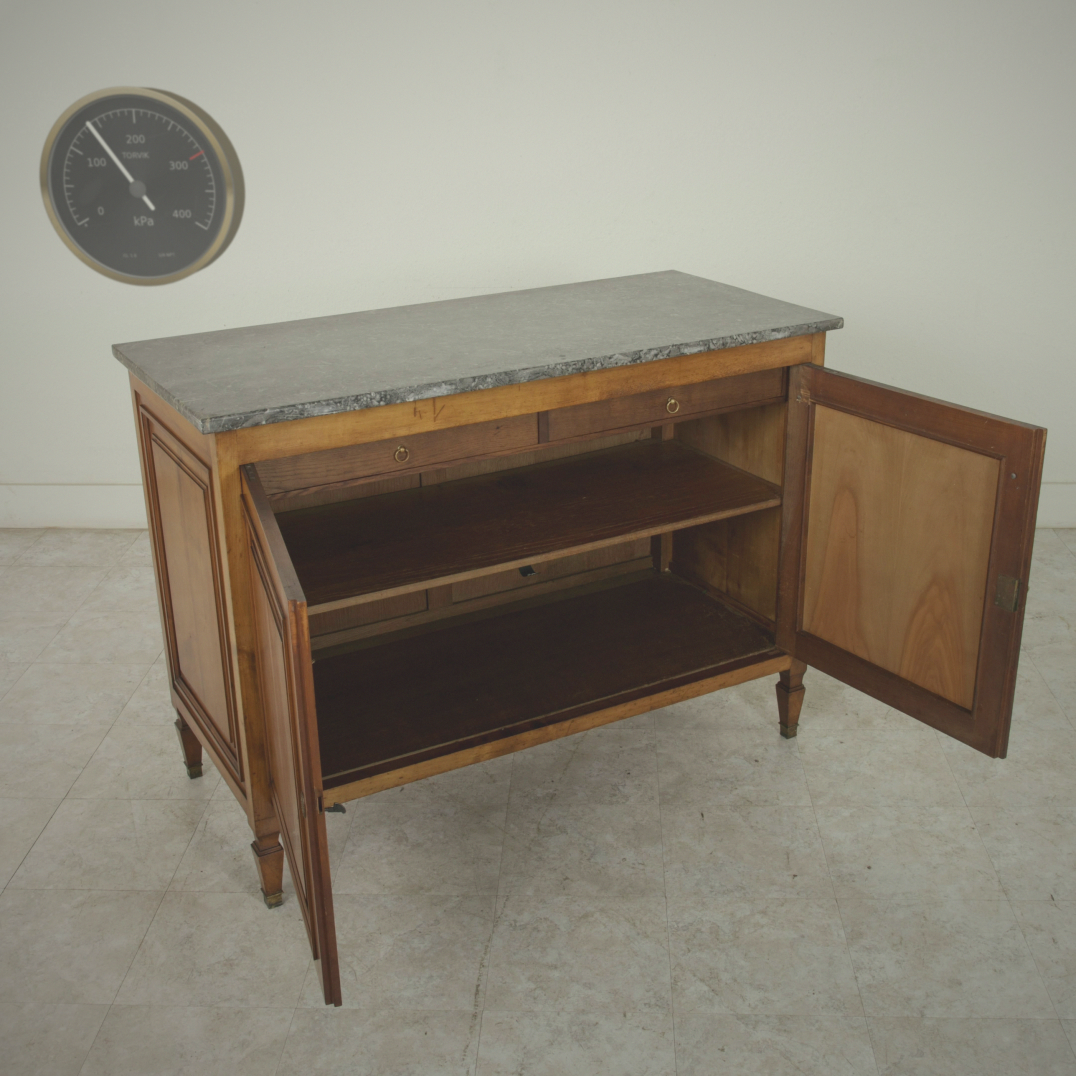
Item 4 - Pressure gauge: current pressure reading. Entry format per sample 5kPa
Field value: 140kPa
